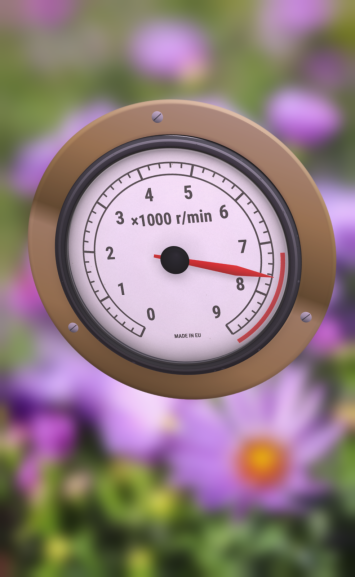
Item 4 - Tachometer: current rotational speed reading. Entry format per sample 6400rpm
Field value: 7600rpm
